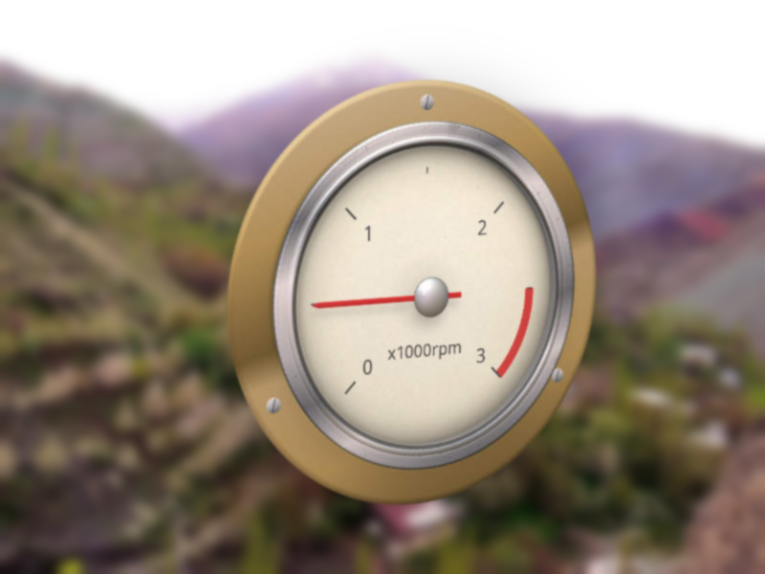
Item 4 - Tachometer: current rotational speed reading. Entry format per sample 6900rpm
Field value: 500rpm
